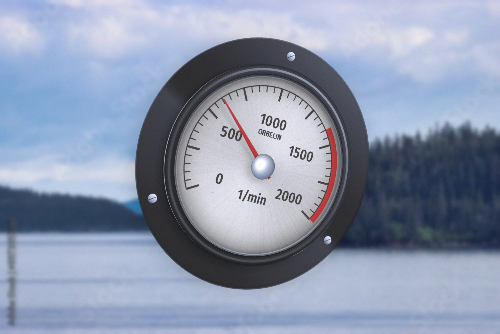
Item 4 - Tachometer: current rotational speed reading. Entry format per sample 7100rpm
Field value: 600rpm
